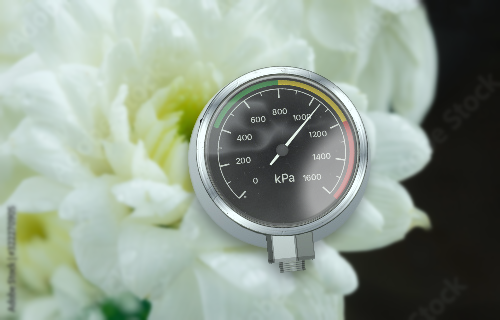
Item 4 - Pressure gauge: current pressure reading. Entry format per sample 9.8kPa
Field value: 1050kPa
